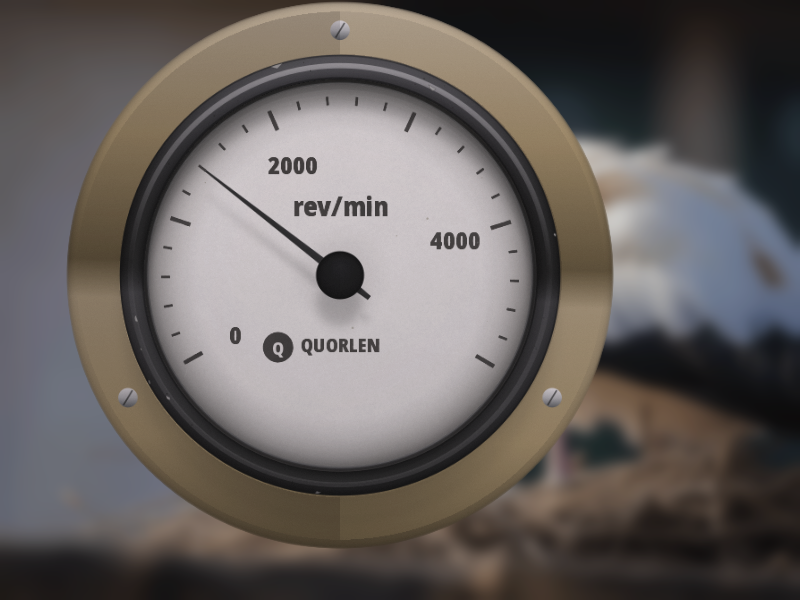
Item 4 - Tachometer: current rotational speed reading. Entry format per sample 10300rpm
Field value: 1400rpm
